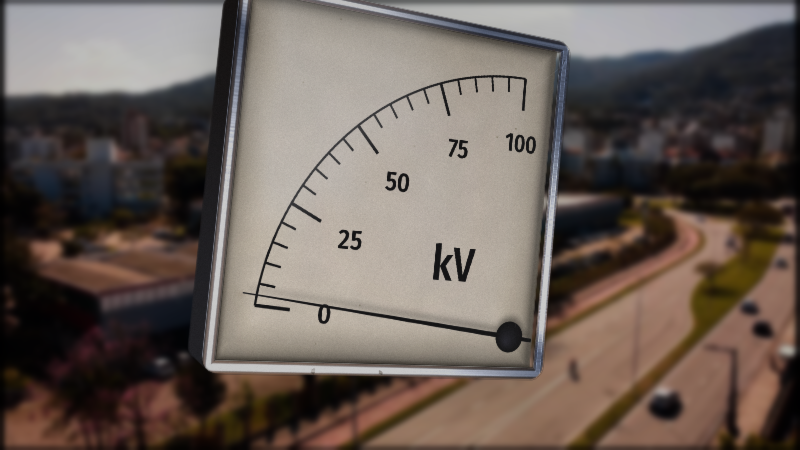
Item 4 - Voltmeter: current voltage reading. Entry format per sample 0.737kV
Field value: 2.5kV
